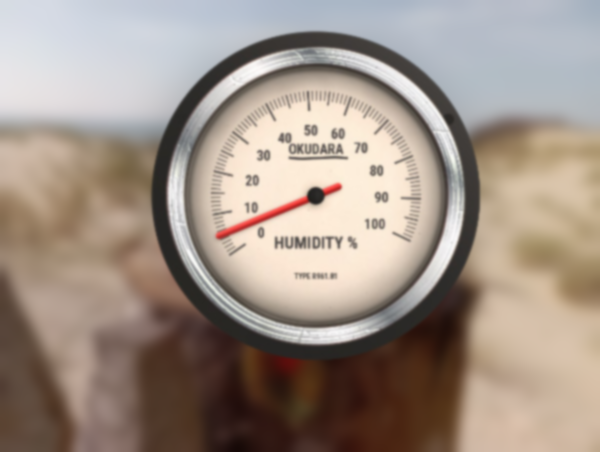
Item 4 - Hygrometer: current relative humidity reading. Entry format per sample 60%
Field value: 5%
